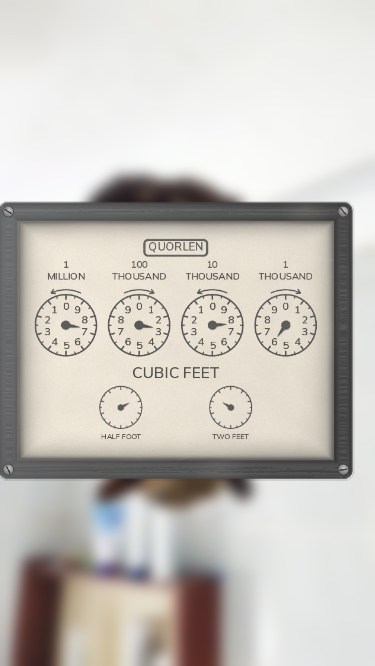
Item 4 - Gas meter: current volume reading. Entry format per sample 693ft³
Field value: 727600ft³
